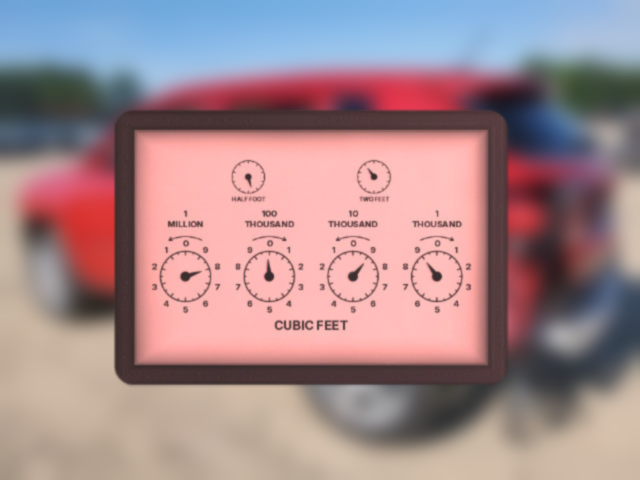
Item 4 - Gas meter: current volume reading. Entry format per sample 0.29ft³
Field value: 798900ft³
